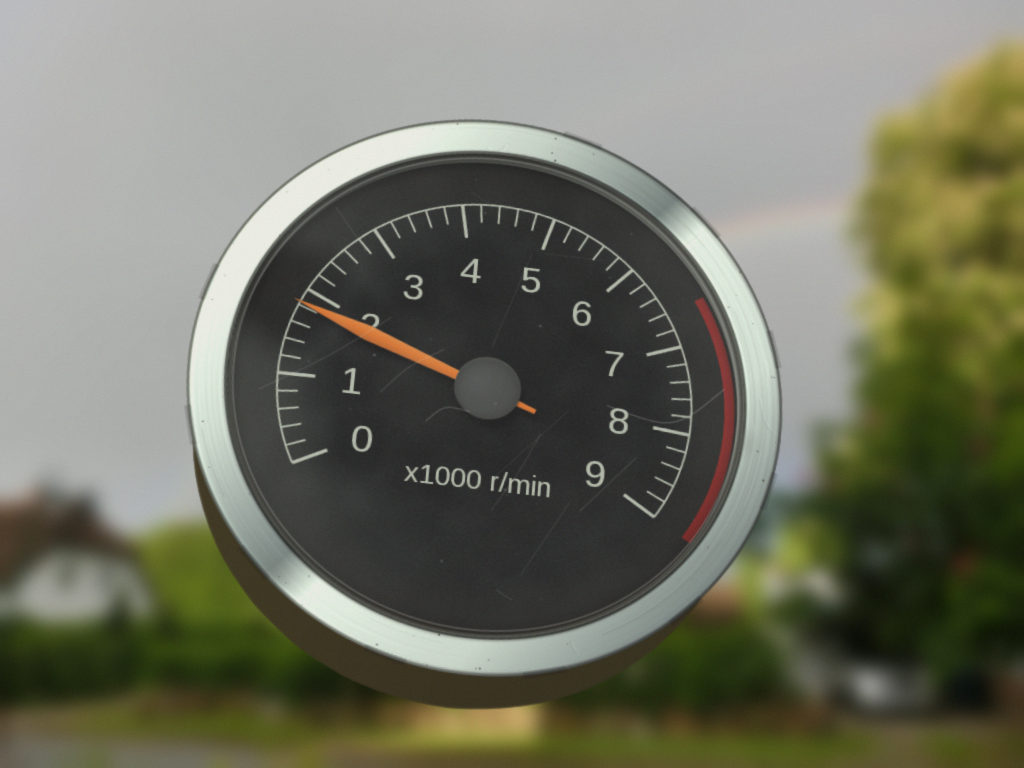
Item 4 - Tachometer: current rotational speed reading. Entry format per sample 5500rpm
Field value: 1800rpm
